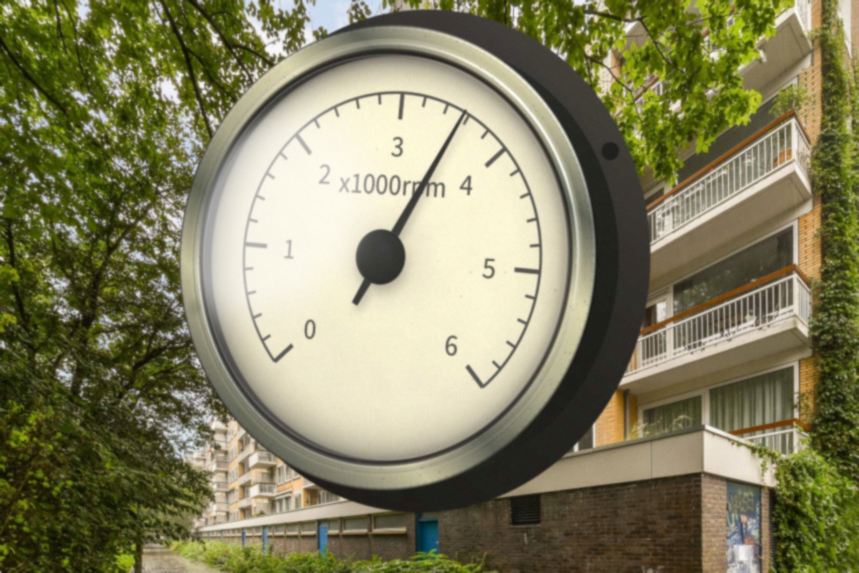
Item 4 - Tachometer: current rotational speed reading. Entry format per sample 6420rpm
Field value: 3600rpm
